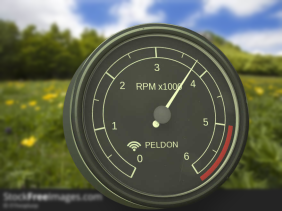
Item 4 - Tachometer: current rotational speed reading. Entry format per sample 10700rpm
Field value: 3750rpm
